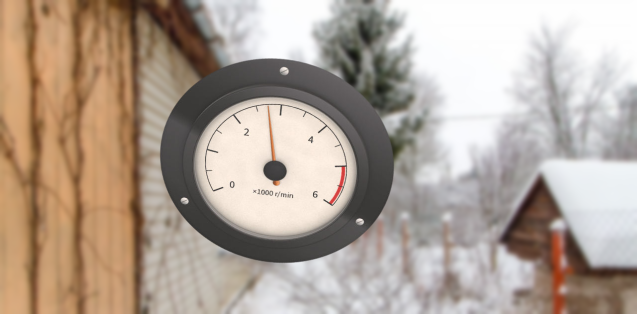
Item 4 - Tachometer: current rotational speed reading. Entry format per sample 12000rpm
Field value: 2750rpm
